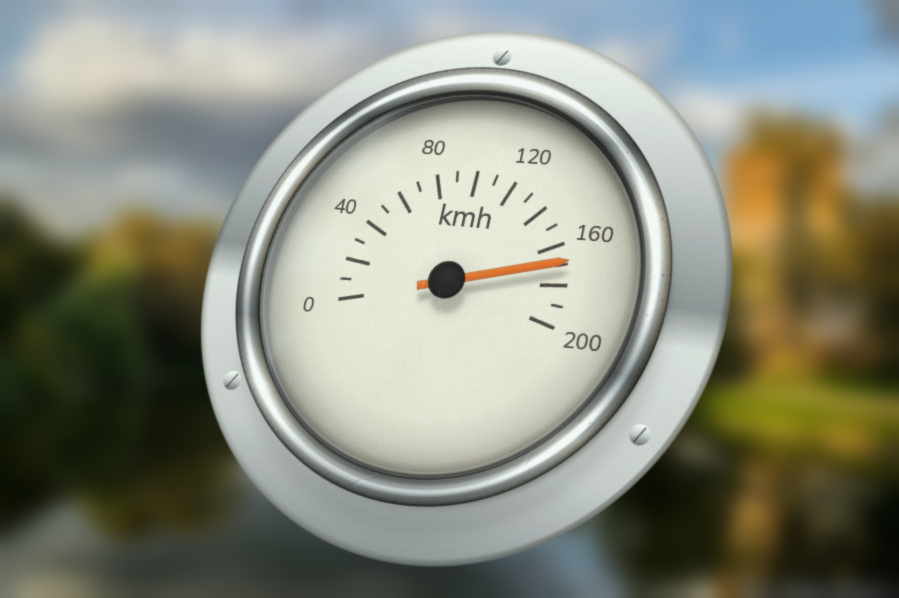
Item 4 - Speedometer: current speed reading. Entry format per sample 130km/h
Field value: 170km/h
